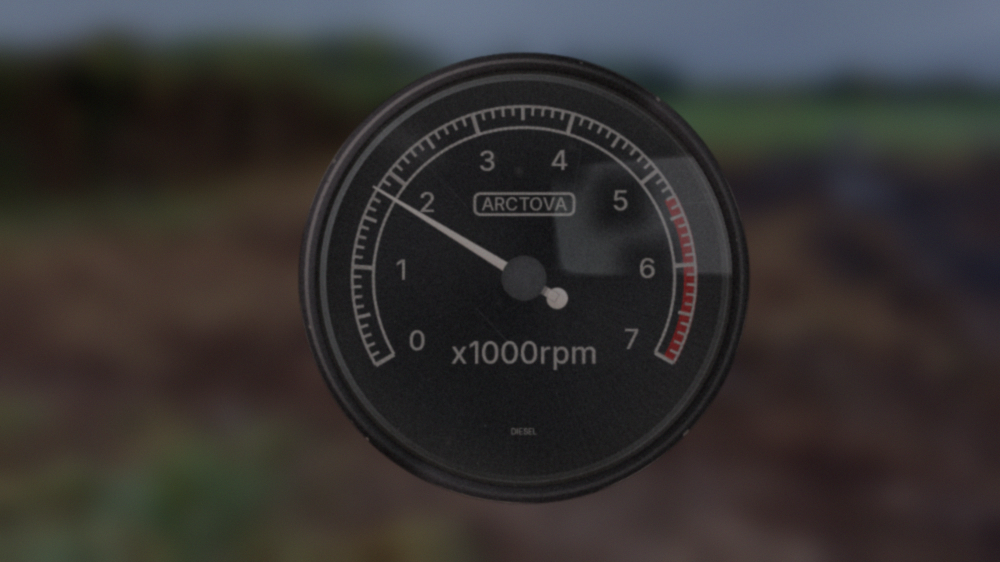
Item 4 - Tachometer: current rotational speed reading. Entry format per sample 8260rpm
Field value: 1800rpm
